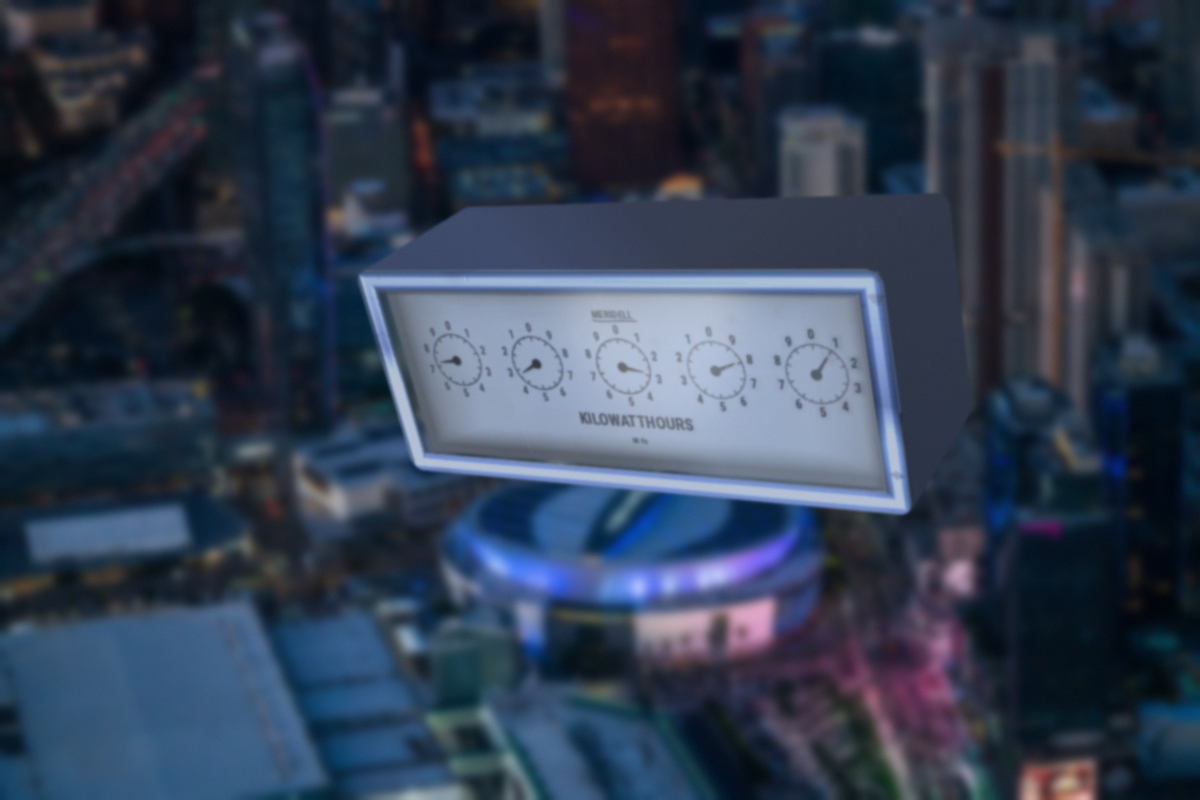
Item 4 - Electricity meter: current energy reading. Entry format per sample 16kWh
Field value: 73281kWh
